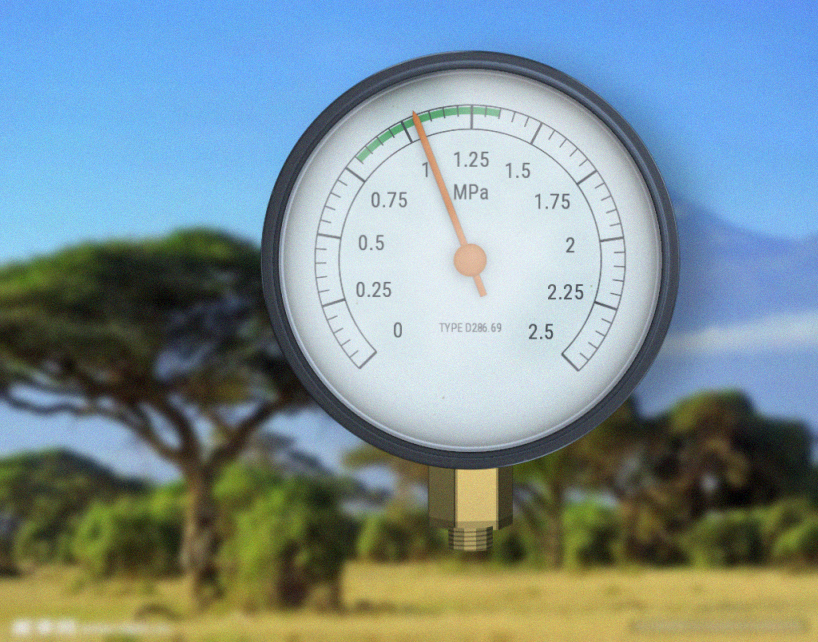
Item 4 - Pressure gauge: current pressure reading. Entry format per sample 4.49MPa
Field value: 1.05MPa
